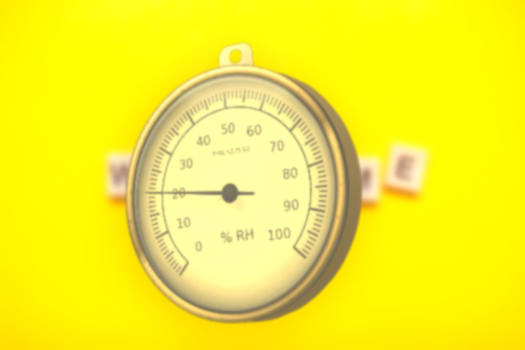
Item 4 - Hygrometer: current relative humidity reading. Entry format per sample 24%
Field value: 20%
